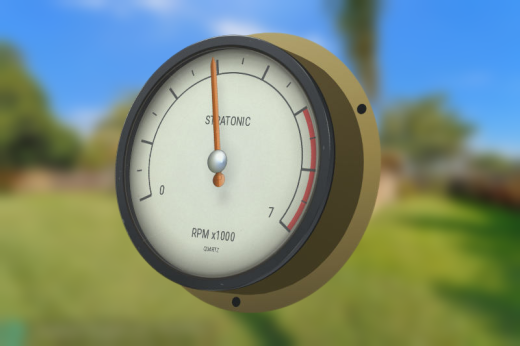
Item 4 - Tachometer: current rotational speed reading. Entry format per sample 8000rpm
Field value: 3000rpm
